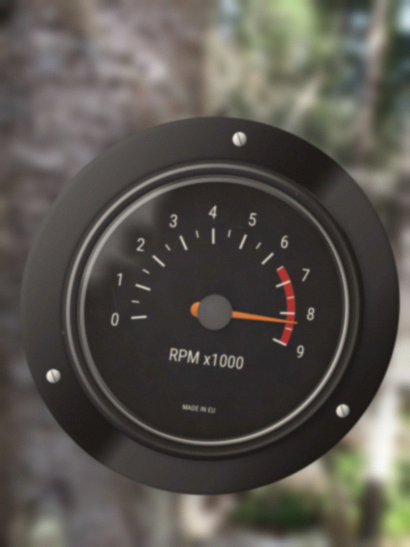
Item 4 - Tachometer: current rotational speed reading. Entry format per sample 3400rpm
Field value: 8250rpm
